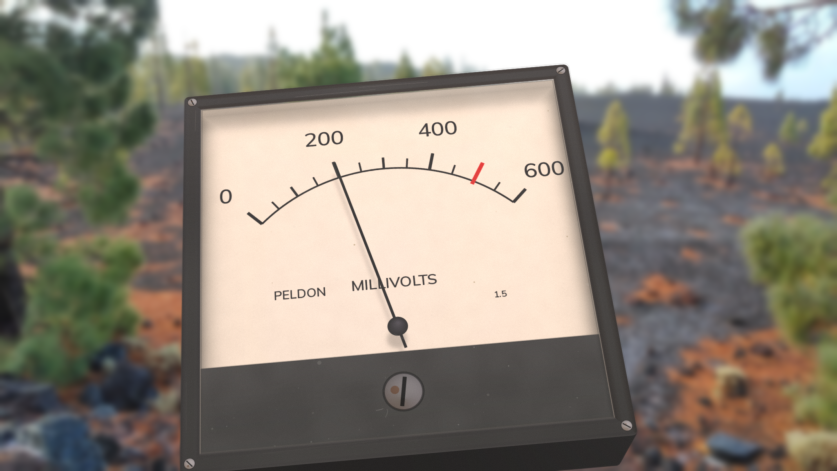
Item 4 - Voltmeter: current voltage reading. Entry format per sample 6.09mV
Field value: 200mV
